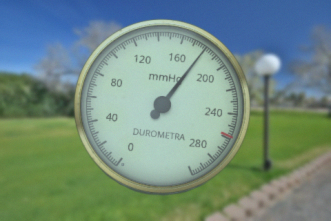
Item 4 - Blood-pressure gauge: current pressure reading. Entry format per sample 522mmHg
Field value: 180mmHg
